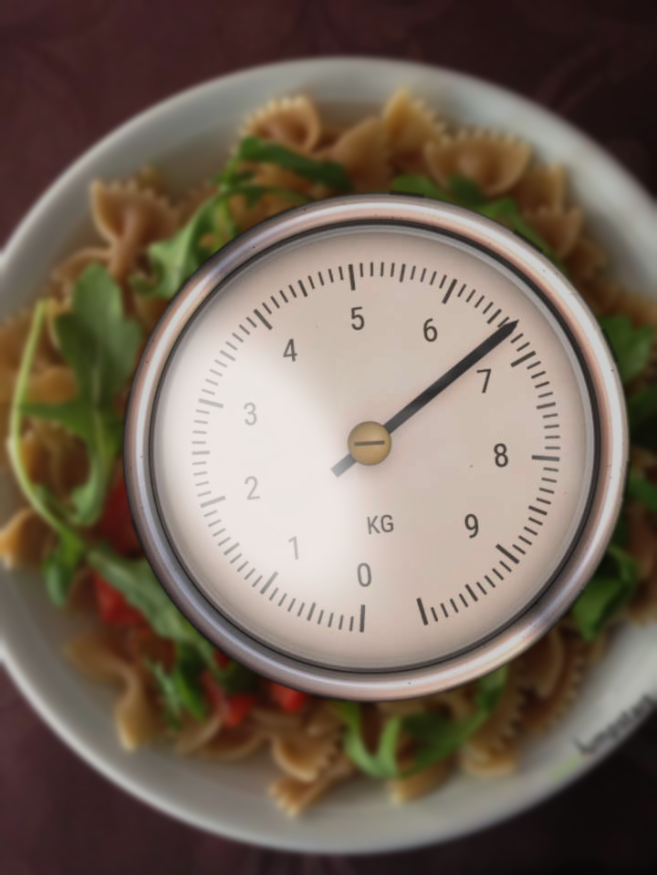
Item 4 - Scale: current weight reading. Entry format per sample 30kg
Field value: 6.7kg
